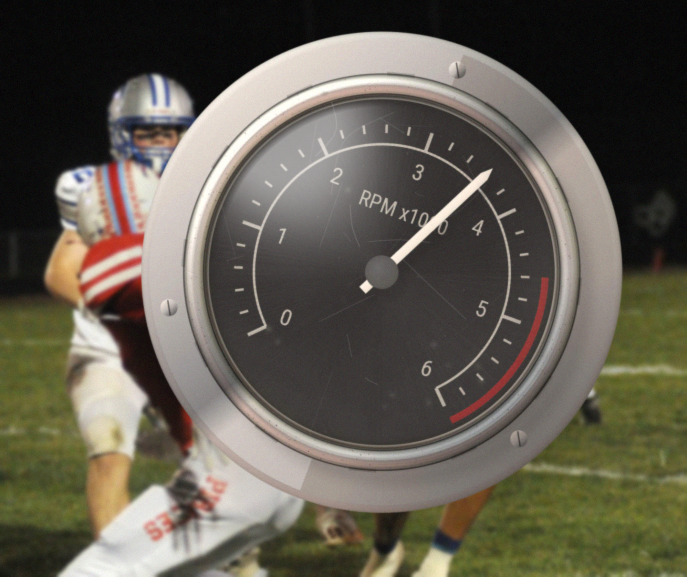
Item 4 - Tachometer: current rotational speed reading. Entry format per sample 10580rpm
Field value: 3600rpm
